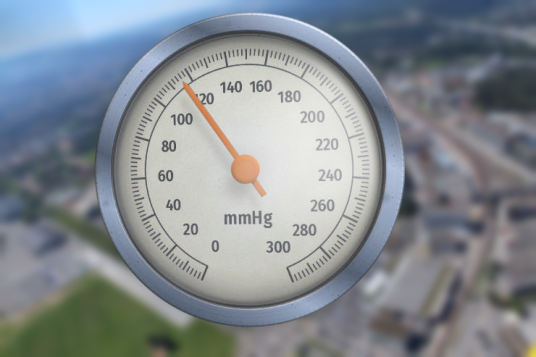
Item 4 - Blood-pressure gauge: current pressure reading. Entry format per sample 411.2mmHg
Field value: 116mmHg
